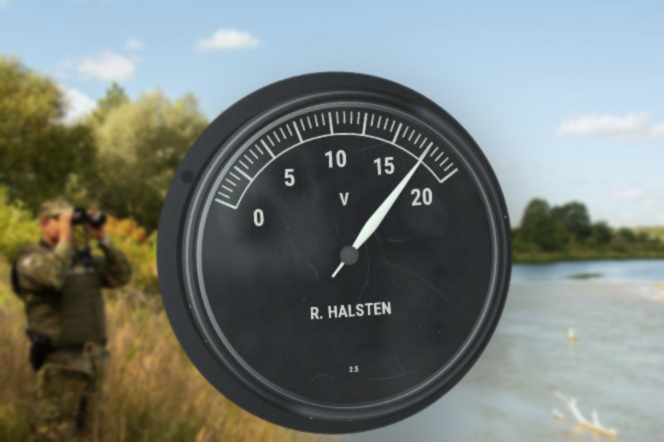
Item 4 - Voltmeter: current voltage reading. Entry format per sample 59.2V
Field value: 17.5V
